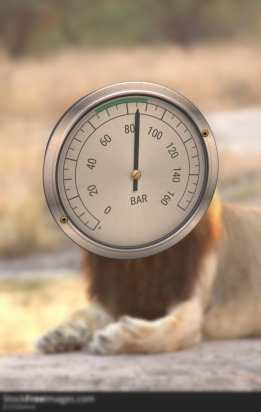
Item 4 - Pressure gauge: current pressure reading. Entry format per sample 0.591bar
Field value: 85bar
